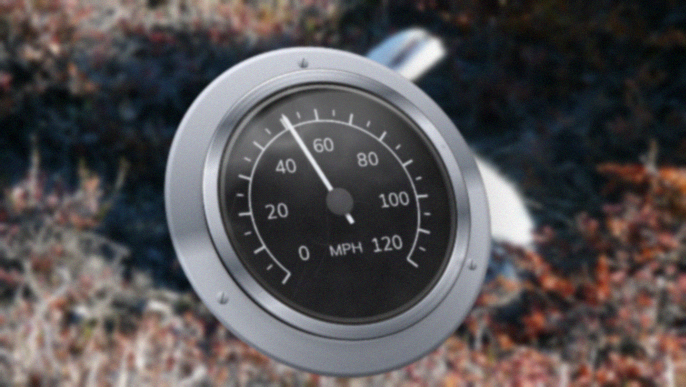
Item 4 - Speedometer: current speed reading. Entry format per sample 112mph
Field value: 50mph
